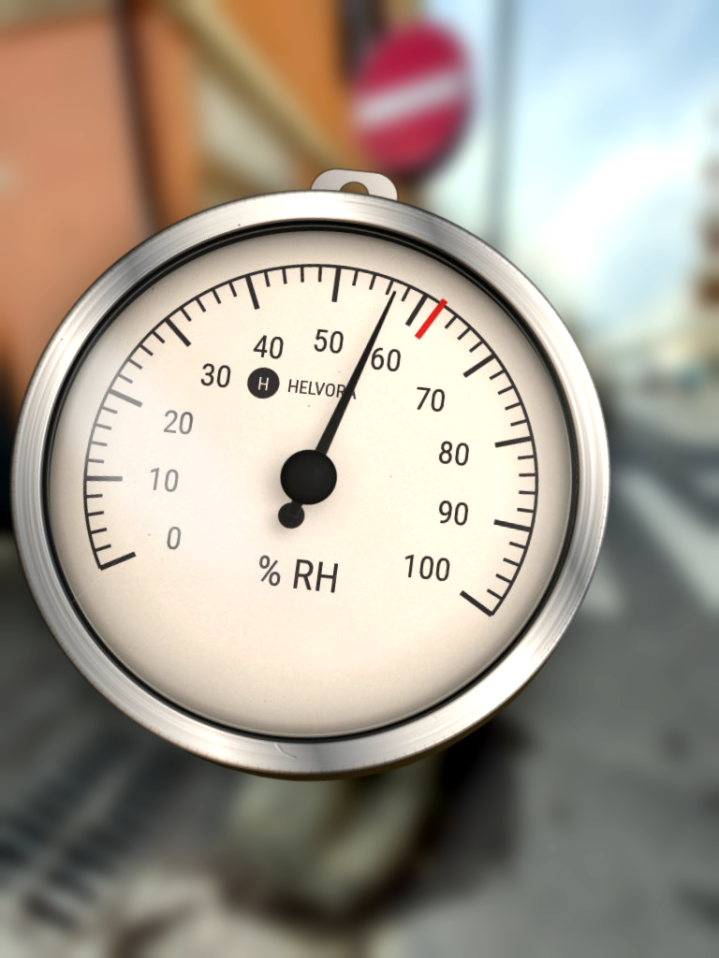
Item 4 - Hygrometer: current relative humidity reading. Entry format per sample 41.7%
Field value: 57%
